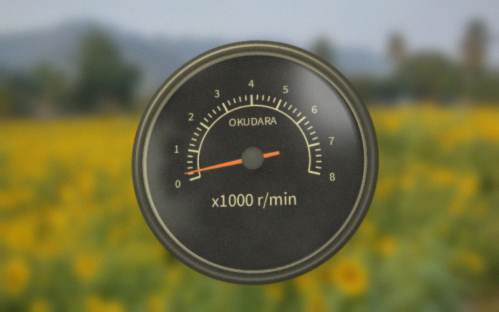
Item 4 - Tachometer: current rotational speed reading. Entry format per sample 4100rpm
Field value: 200rpm
